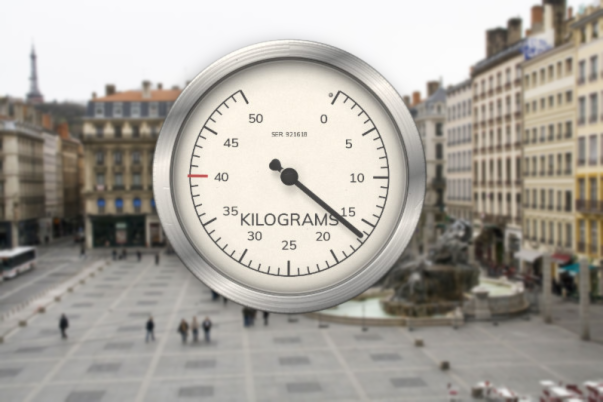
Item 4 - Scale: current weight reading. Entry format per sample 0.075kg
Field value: 16.5kg
